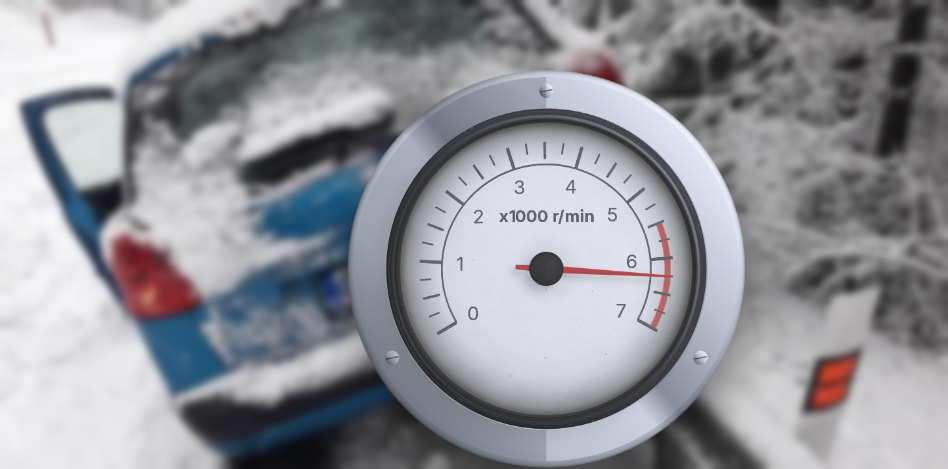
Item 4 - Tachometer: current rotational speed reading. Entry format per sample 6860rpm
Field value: 6250rpm
